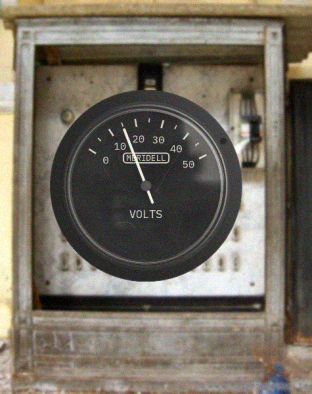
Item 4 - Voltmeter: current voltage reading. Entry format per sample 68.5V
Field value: 15V
